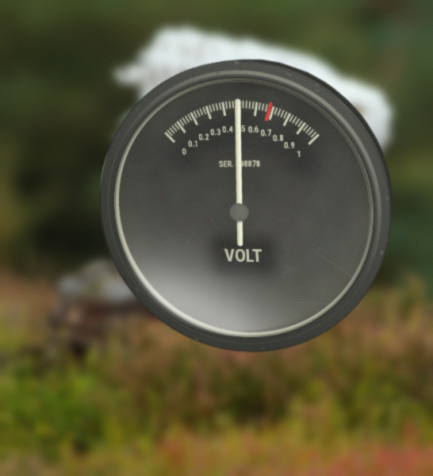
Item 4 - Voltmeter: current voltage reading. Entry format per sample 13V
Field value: 0.5V
